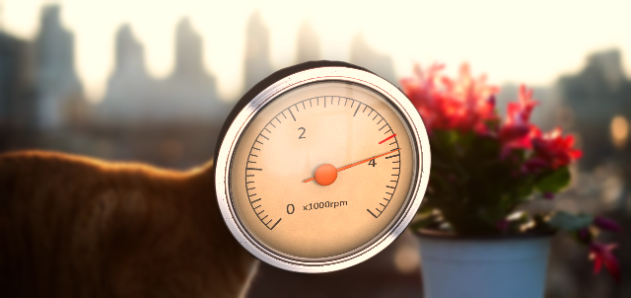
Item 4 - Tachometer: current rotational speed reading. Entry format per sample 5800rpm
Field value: 3900rpm
